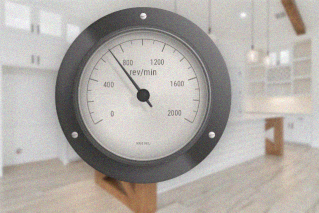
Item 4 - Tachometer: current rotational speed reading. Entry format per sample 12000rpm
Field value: 700rpm
